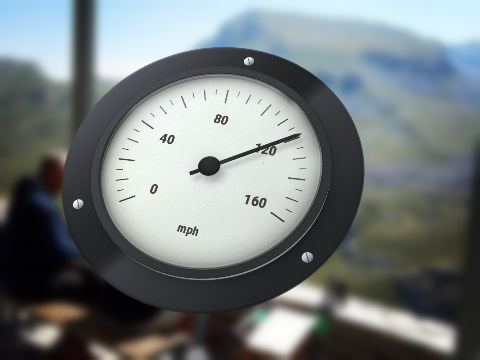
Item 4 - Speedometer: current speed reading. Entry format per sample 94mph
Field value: 120mph
